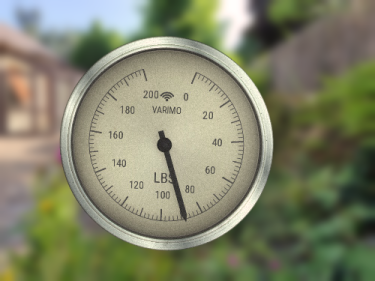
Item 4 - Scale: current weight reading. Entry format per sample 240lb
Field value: 88lb
